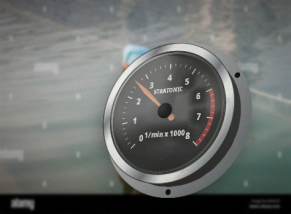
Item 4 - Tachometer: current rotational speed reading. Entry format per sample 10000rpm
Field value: 2600rpm
